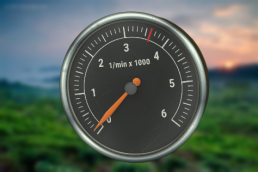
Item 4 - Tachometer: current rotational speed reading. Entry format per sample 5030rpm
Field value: 100rpm
